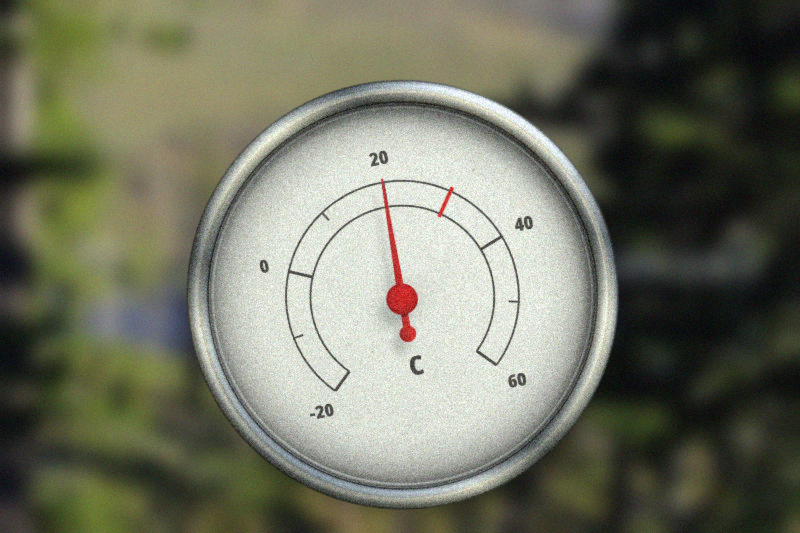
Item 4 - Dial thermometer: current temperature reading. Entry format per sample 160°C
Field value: 20°C
